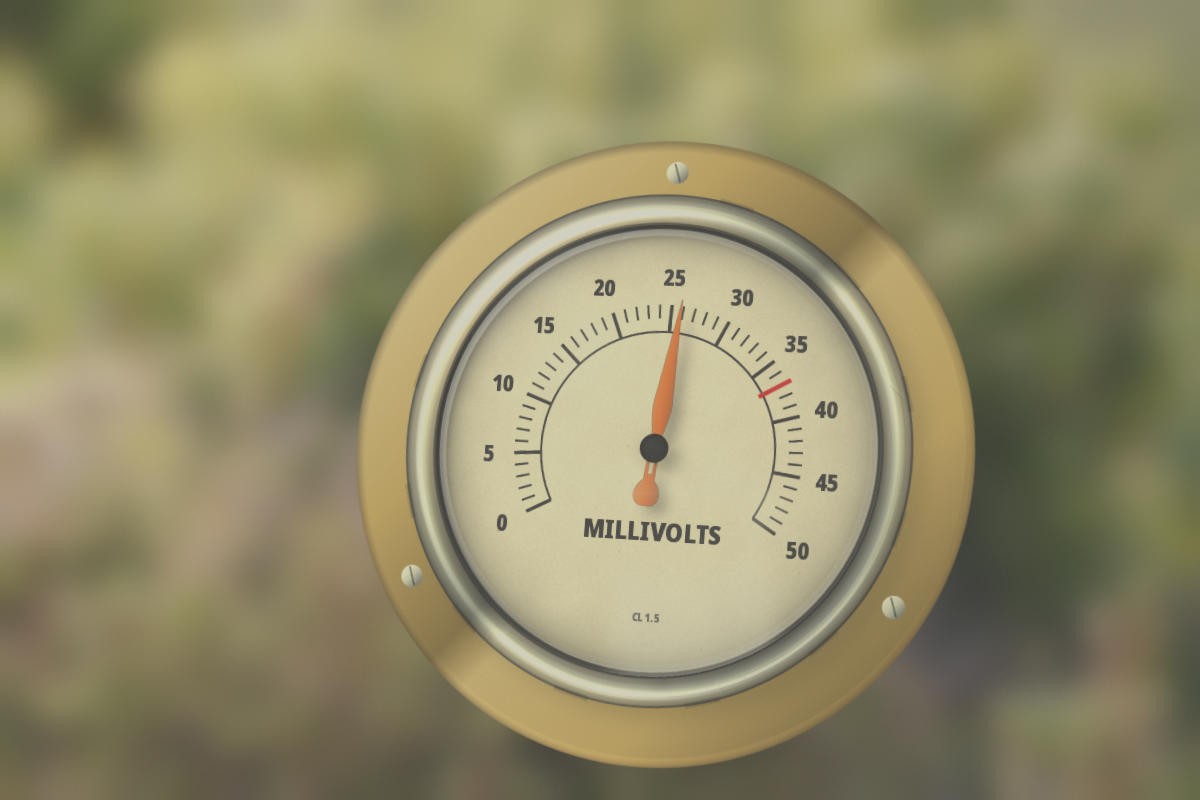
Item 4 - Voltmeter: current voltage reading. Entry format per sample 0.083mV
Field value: 26mV
